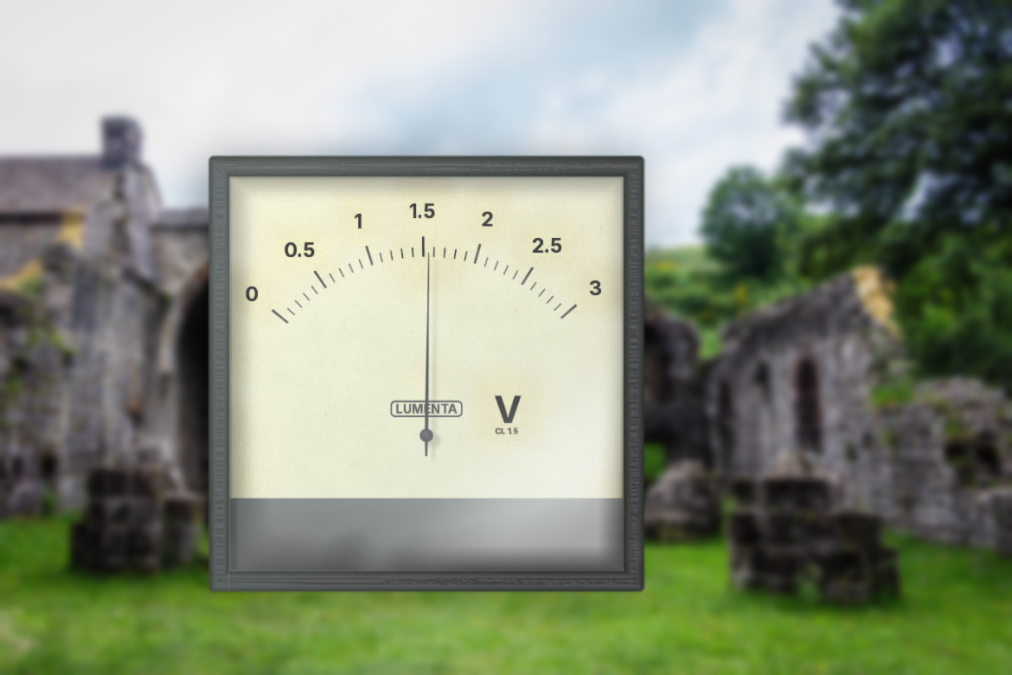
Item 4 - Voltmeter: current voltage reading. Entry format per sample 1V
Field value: 1.55V
